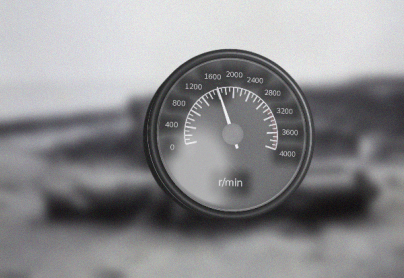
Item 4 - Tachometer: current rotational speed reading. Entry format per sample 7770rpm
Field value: 1600rpm
